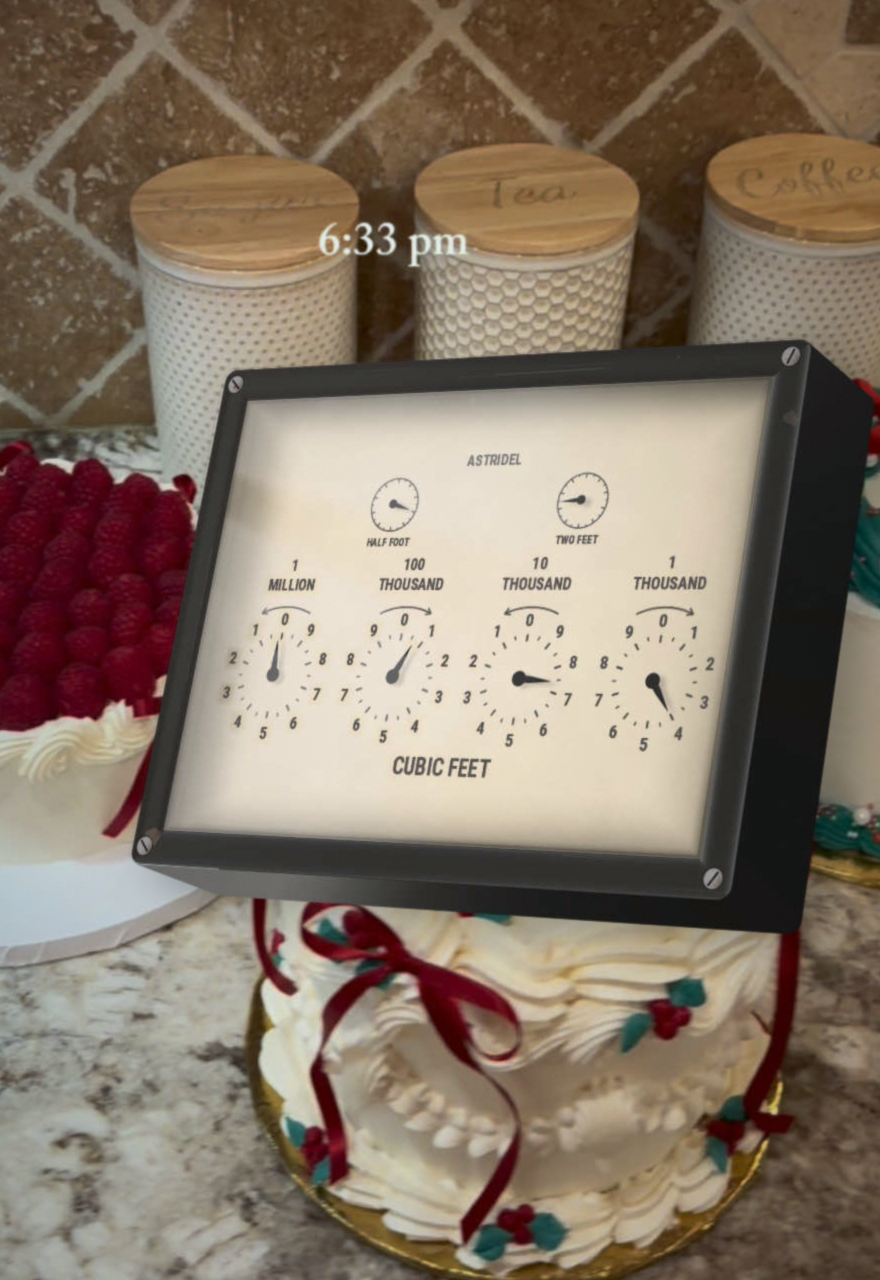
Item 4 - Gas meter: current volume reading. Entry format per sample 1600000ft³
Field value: 7400ft³
